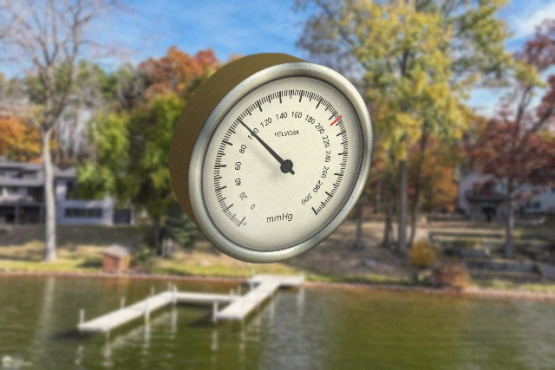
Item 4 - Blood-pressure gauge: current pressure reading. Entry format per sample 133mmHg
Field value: 100mmHg
